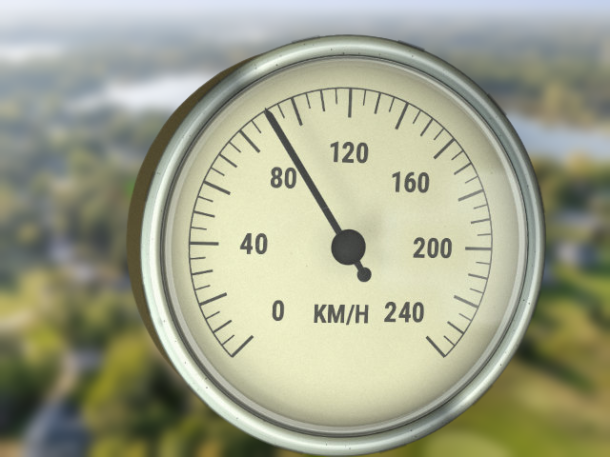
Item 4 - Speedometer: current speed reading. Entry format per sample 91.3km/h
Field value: 90km/h
